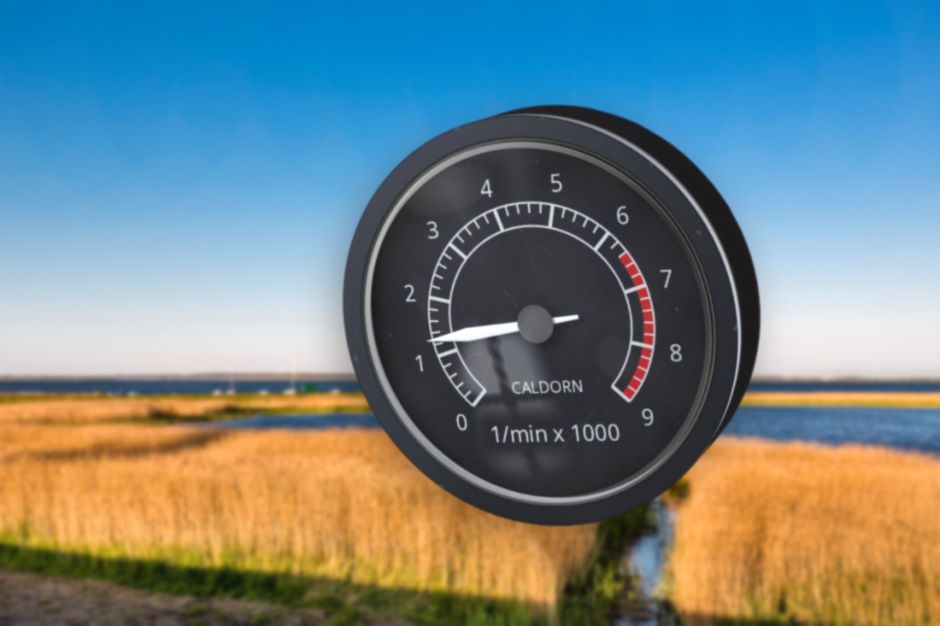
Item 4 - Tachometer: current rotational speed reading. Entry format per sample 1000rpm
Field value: 1300rpm
